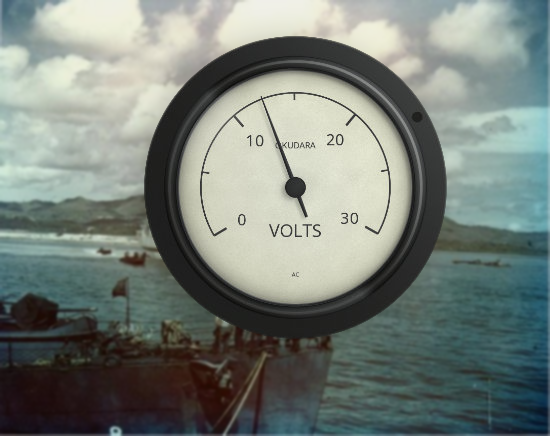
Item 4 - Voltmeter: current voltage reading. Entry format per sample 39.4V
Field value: 12.5V
